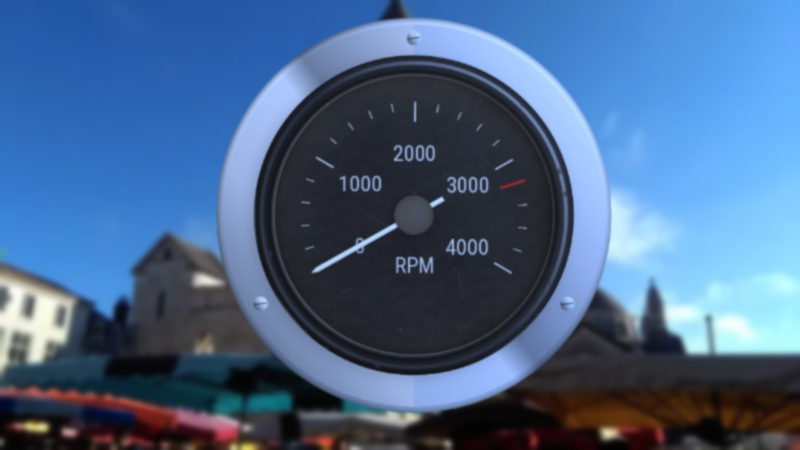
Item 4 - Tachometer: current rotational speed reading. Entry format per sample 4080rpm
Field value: 0rpm
